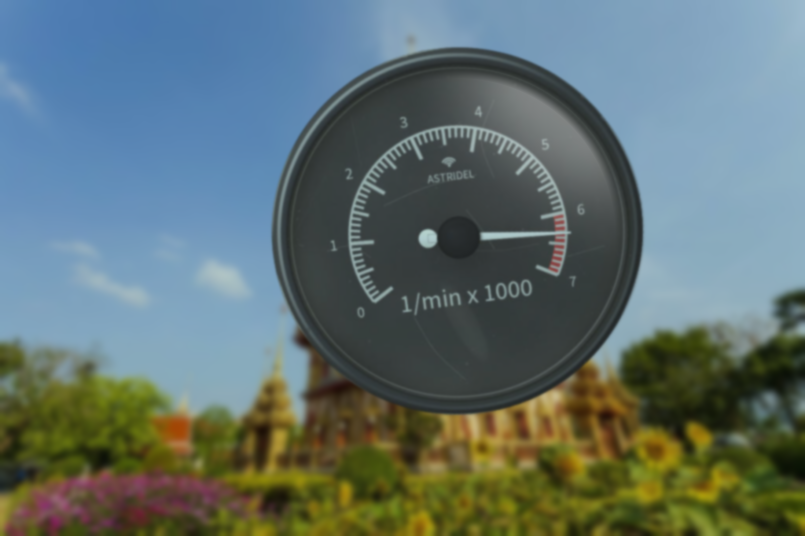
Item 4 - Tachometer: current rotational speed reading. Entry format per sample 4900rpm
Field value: 6300rpm
